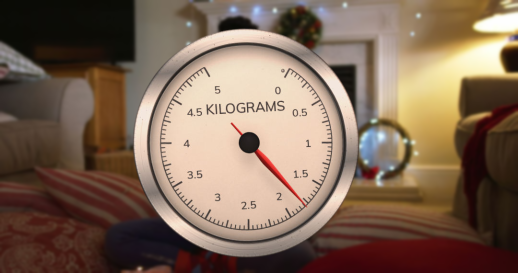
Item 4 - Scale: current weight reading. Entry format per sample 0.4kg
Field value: 1.8kg
